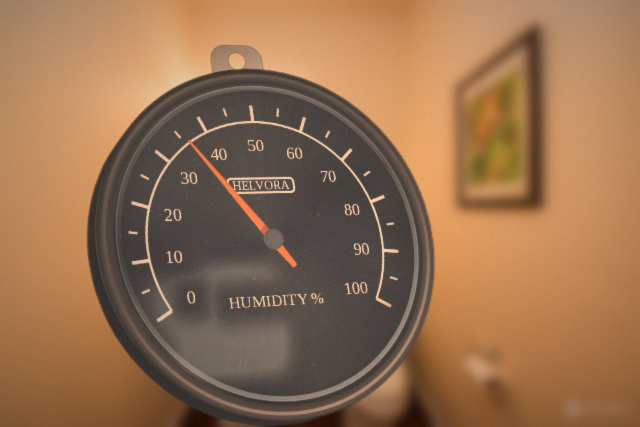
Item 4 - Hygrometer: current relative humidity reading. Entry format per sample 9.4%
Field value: 35%
